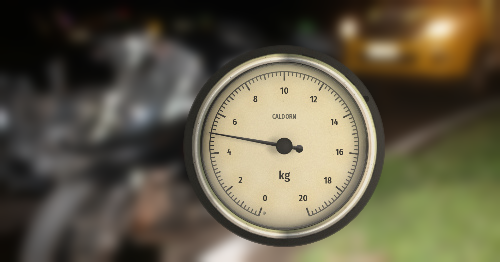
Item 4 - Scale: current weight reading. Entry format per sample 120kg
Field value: 5kg
